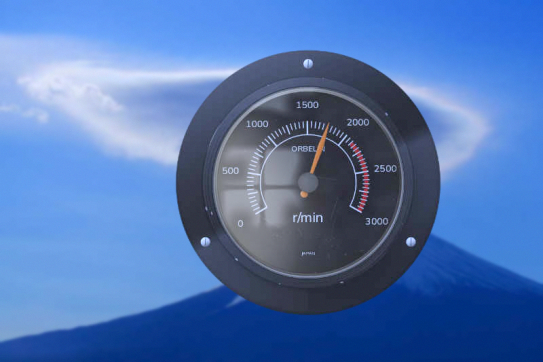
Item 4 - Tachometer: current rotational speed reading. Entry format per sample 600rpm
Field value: 1750rpm
